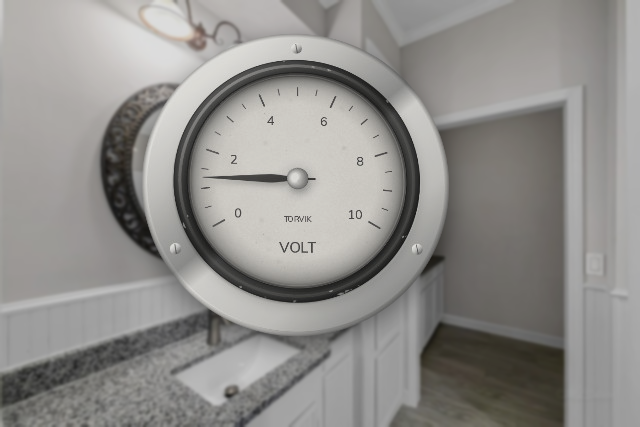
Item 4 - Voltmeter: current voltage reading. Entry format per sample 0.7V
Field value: 1.25V
